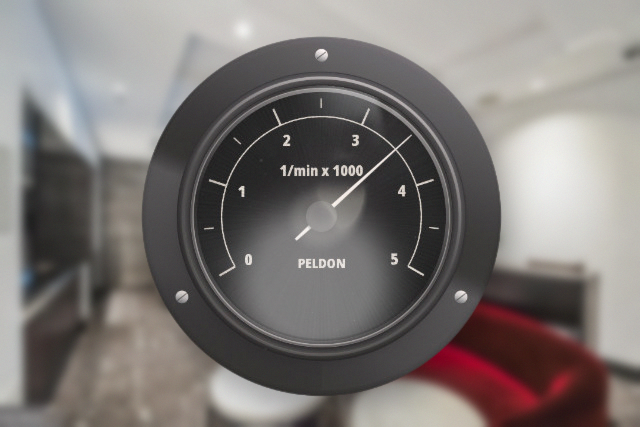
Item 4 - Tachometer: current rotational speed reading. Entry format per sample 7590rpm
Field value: 3500rpm
